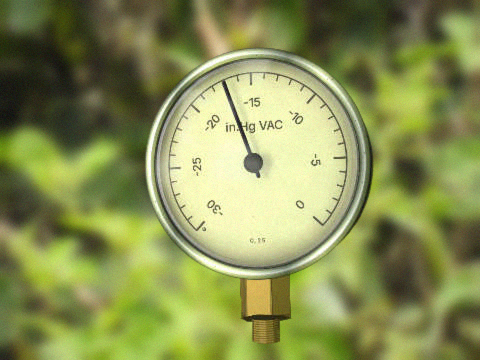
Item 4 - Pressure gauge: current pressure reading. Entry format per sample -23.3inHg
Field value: -17inHg
